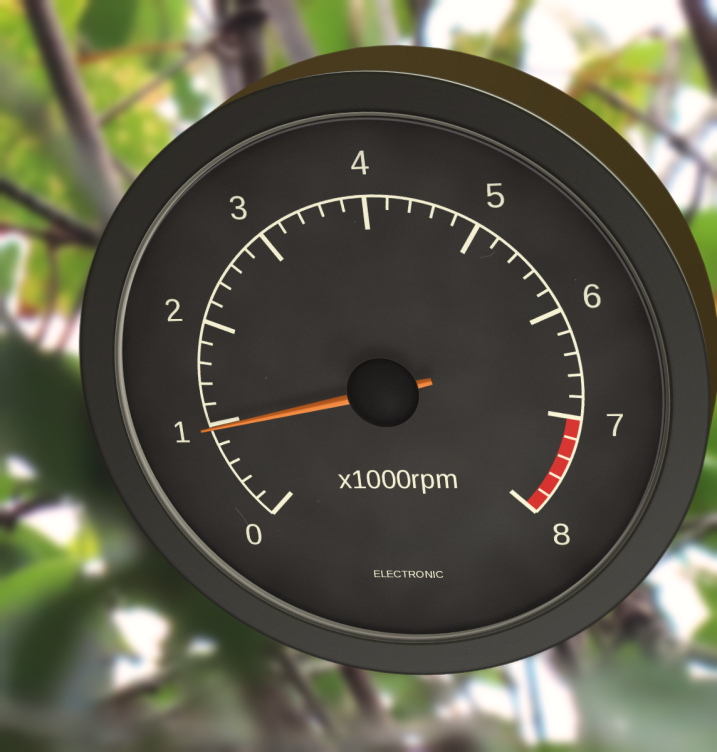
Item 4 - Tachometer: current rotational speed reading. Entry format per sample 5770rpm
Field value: 1000rpm
